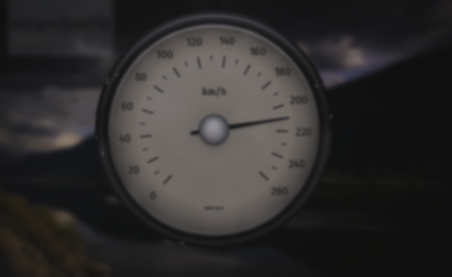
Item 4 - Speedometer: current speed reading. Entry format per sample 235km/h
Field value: 210km/h
